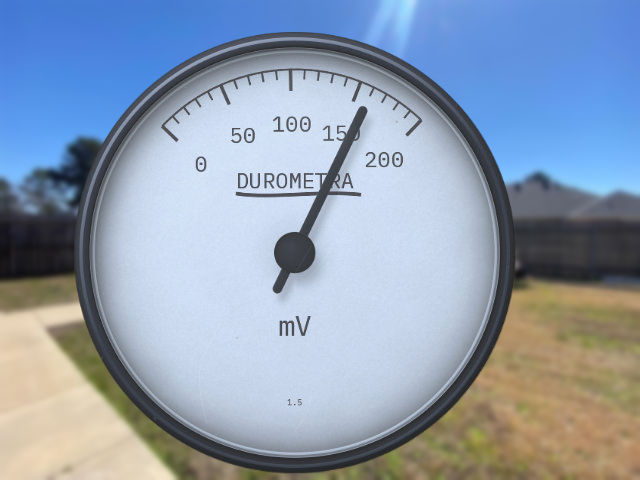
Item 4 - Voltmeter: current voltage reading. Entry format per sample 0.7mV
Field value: 160mV
